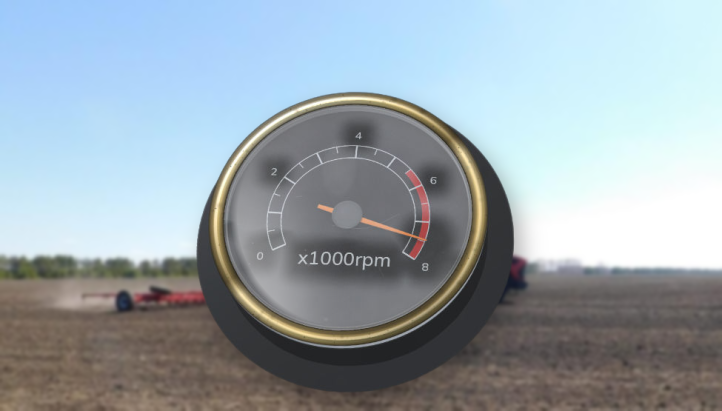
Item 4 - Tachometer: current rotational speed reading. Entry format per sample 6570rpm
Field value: 7500rpm
